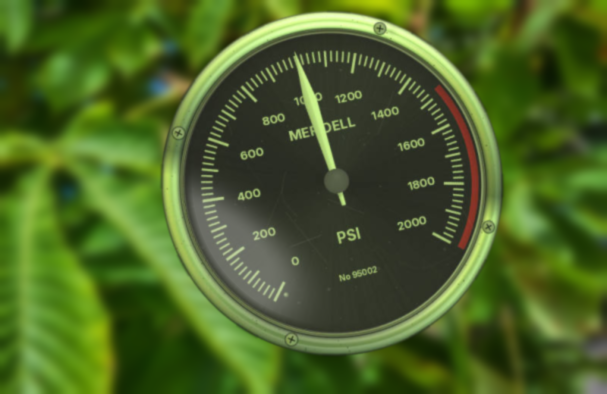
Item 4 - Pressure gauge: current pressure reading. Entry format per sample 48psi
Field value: 1000psi
